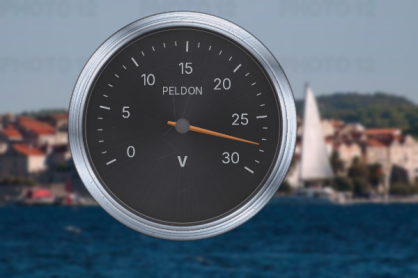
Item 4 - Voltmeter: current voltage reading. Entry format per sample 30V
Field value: 27.5V
